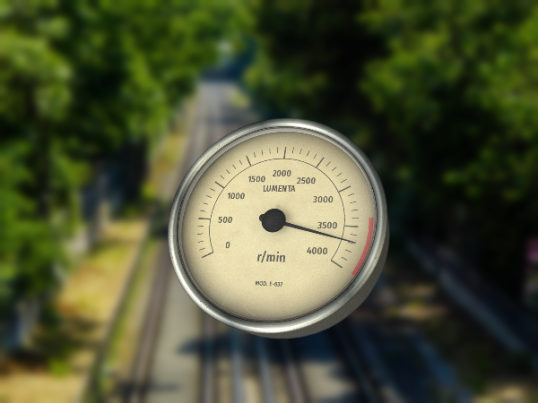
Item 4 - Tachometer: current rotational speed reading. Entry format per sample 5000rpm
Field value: 3700rpm
